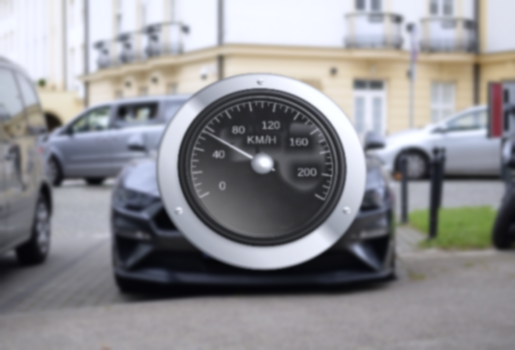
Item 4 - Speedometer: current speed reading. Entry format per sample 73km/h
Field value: 55km/h
